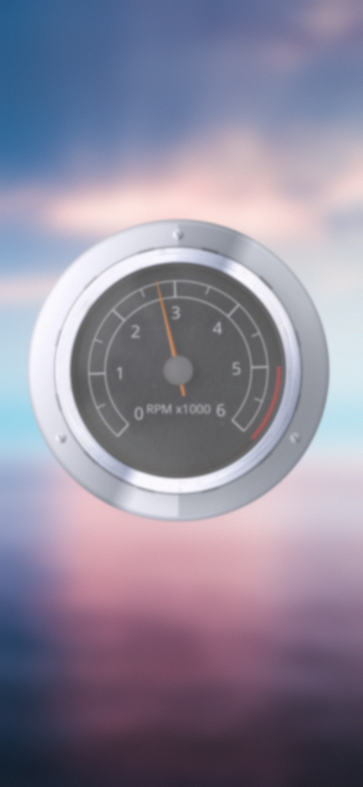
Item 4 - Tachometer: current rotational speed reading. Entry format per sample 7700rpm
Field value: 2750rpm
